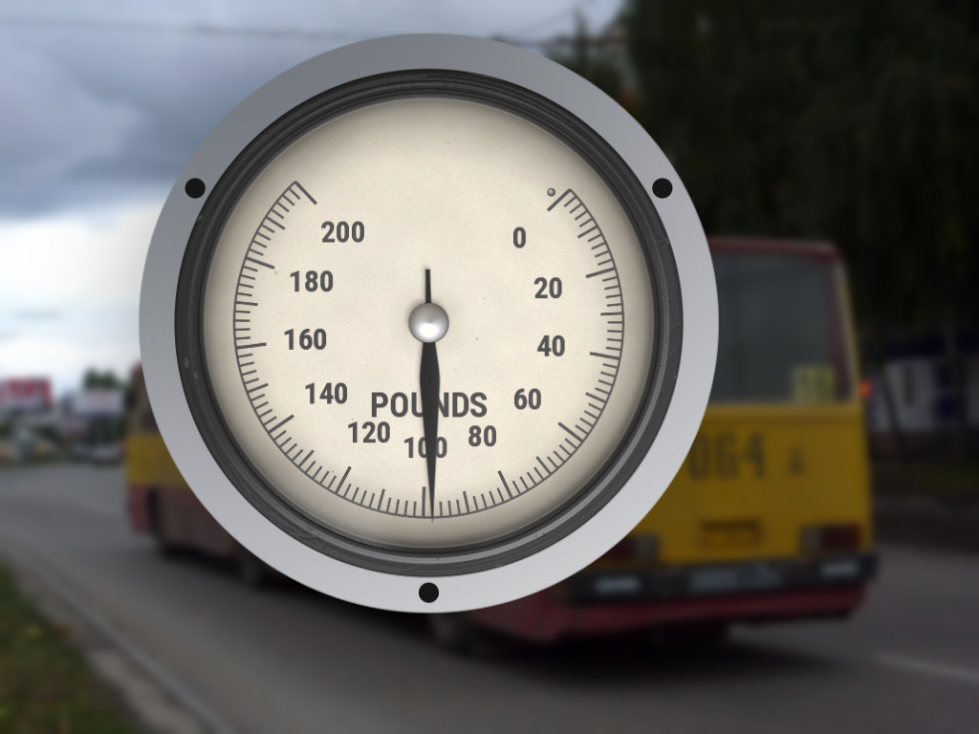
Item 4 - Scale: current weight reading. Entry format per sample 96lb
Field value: 98lb
